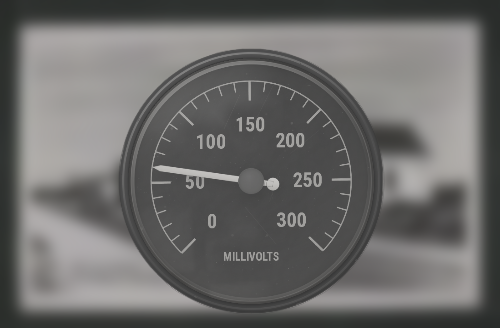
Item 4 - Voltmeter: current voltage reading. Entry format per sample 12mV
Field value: 60mV
